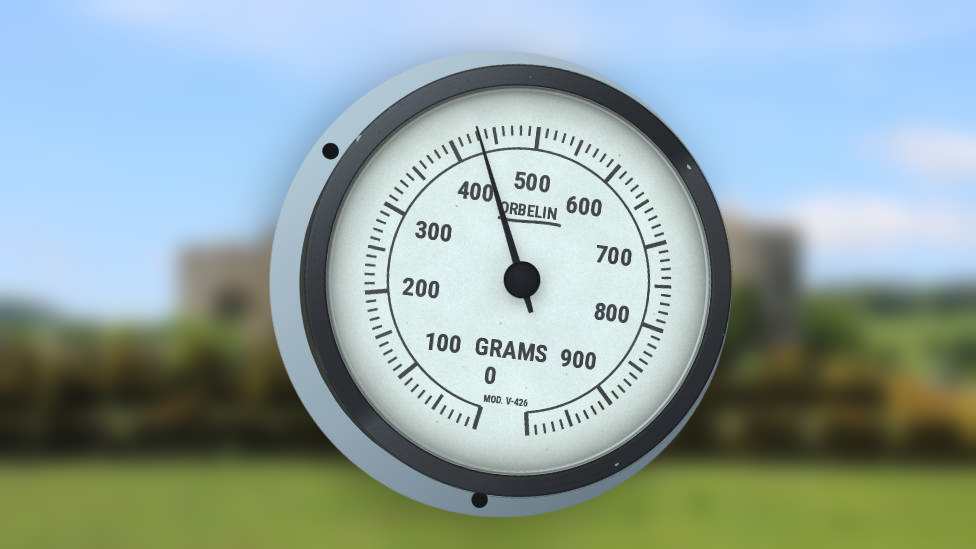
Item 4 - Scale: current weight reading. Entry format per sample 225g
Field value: 430g
